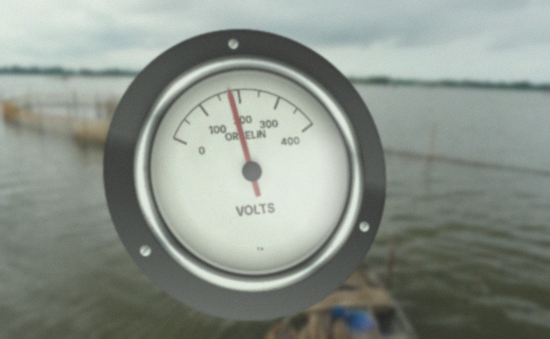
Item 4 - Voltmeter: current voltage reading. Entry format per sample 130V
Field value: 175V
